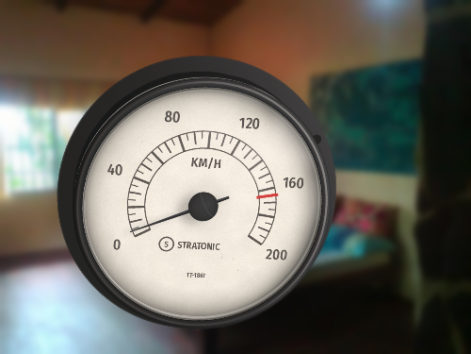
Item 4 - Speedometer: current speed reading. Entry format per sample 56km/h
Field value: 5km/h
